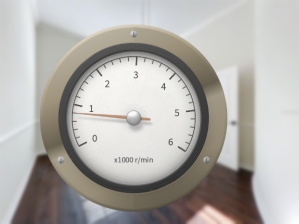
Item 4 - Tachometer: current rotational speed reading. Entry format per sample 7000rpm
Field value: 800rpm
